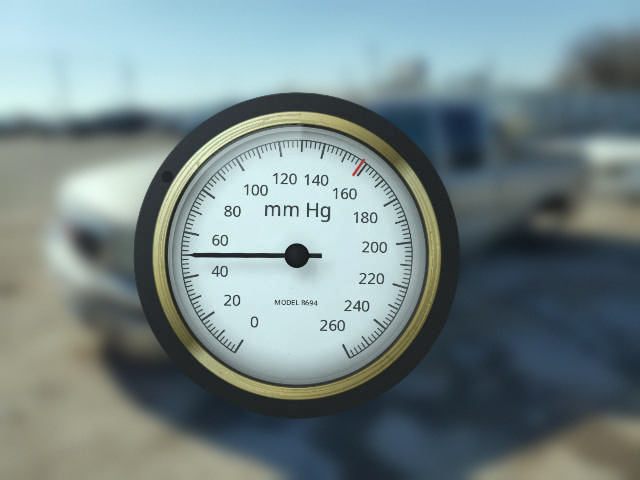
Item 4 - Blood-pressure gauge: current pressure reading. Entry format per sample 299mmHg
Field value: 50mmHg
